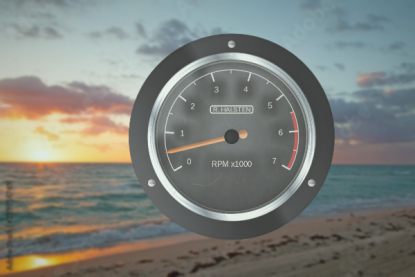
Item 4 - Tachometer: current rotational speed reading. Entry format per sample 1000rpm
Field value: 500rpm
